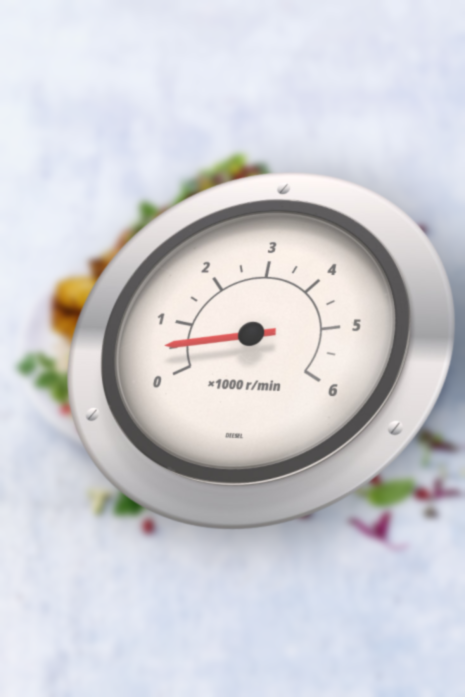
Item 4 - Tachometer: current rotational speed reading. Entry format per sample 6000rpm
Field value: 500rpm
